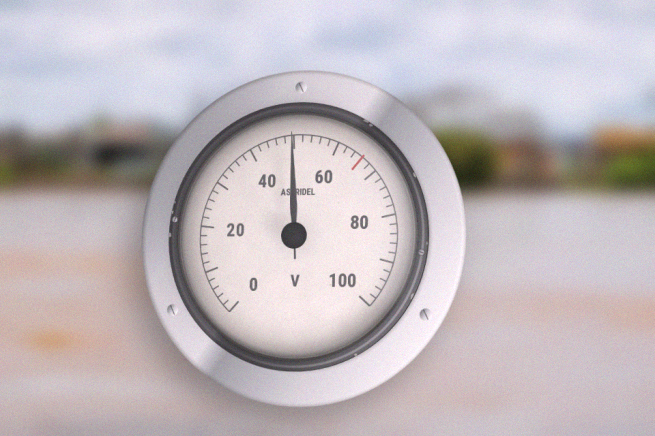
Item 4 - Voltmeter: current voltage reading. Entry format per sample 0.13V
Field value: 50V
